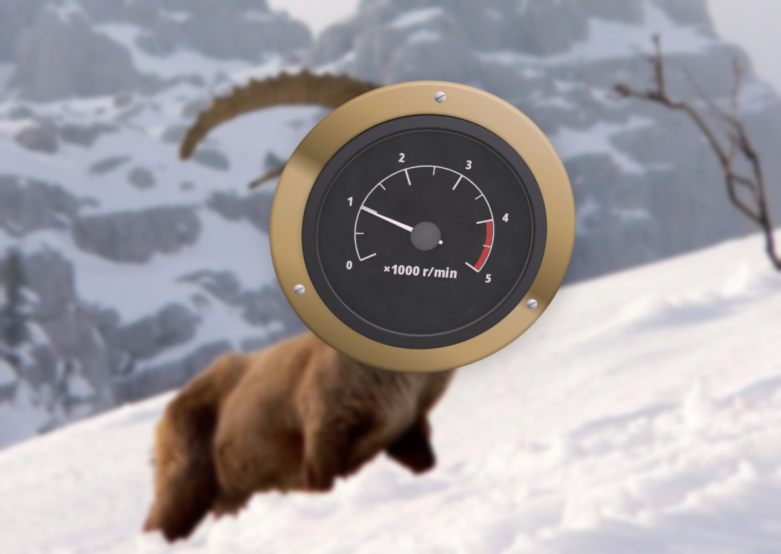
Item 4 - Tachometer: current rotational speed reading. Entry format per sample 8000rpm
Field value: 1000rpm
